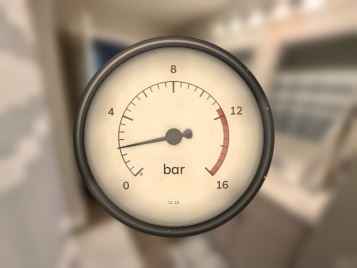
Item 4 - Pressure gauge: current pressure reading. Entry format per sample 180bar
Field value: 2bar
